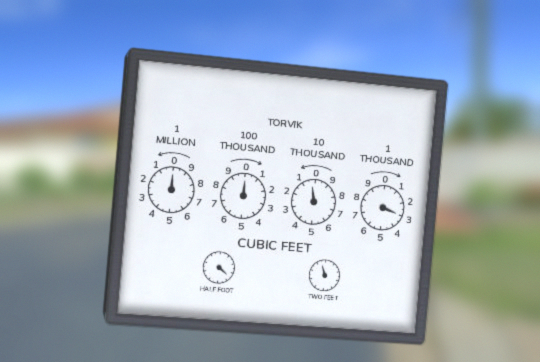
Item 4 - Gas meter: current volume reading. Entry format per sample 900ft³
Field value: 300ft³
